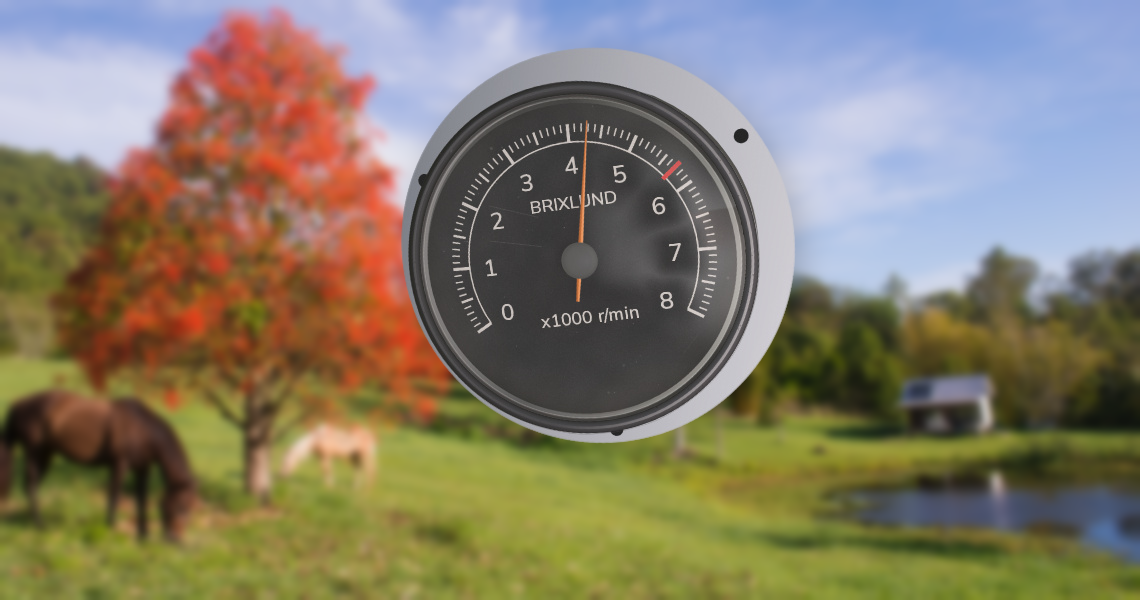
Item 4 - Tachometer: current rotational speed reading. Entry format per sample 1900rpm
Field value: 4300rpm
